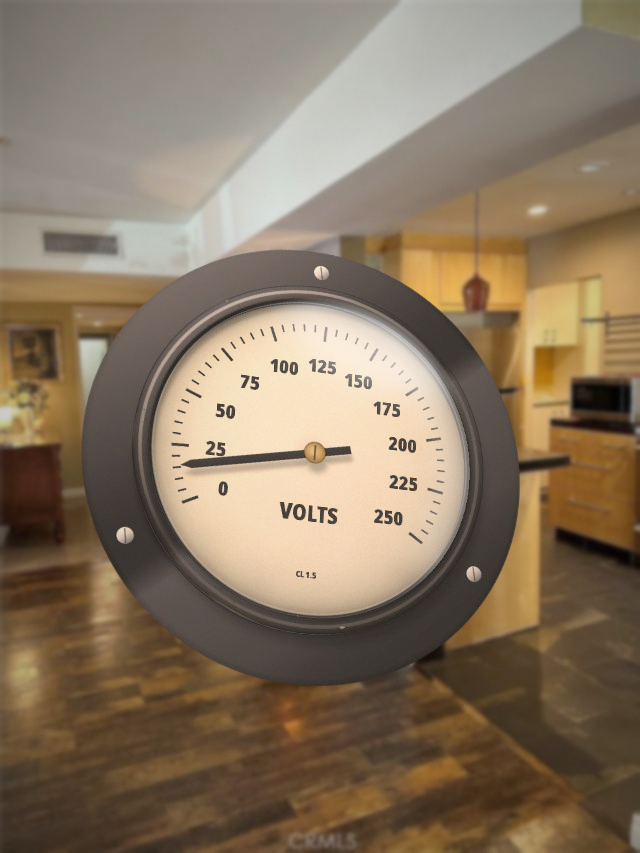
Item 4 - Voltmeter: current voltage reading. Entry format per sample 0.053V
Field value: 15V
